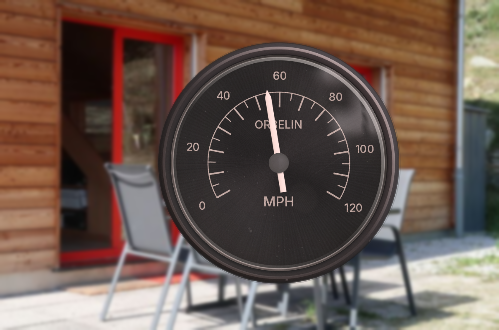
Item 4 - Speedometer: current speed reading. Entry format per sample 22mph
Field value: 55mph
